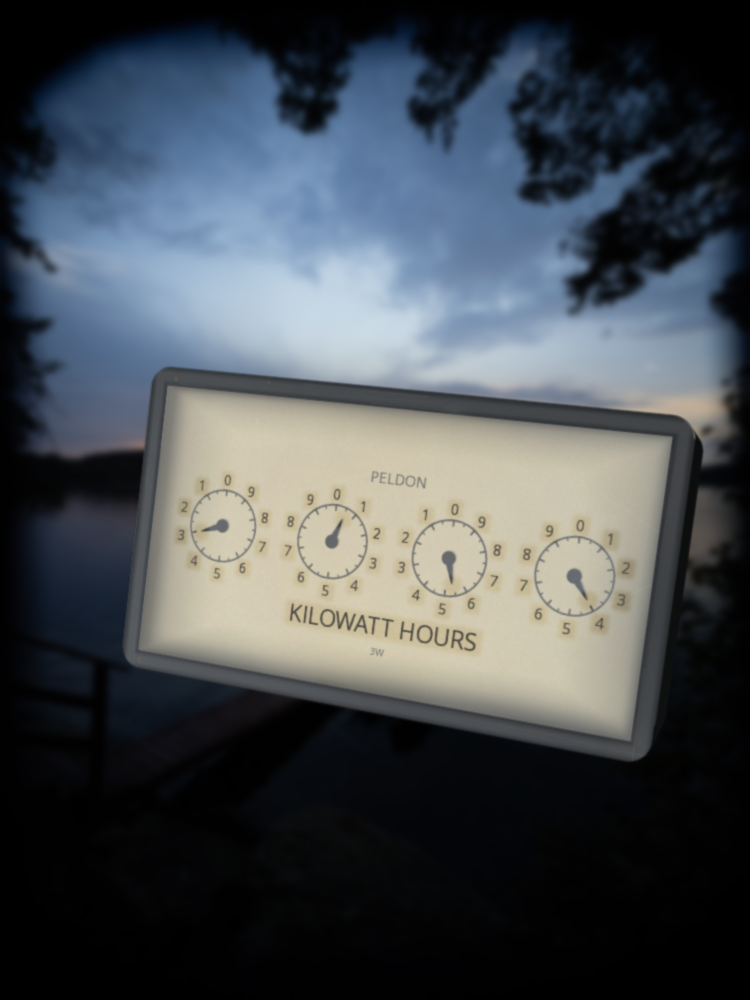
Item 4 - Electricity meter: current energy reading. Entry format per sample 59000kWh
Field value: 3054kWh
